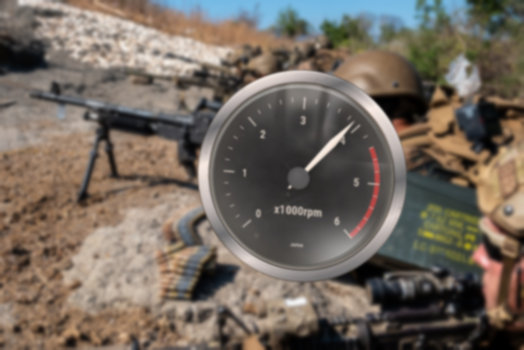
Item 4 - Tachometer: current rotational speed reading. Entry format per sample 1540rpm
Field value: 3900rpm
